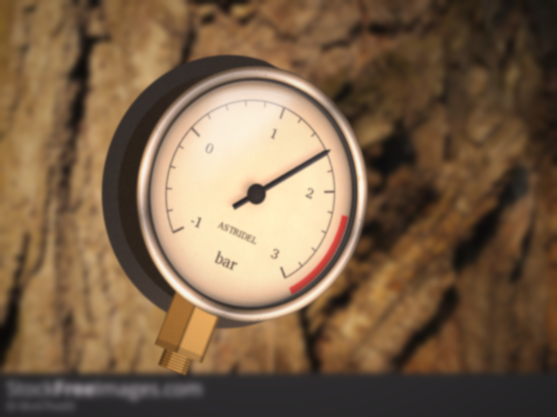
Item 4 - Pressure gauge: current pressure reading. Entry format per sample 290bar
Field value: 1.6bar
